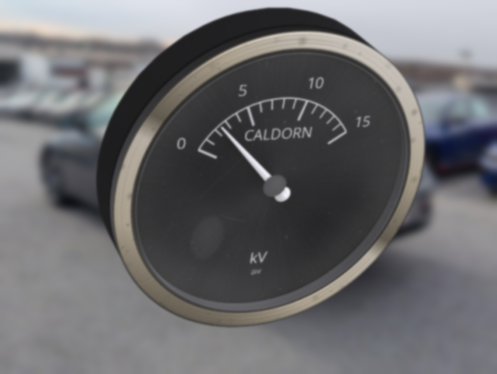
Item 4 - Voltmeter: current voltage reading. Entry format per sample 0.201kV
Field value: 2.5kV
